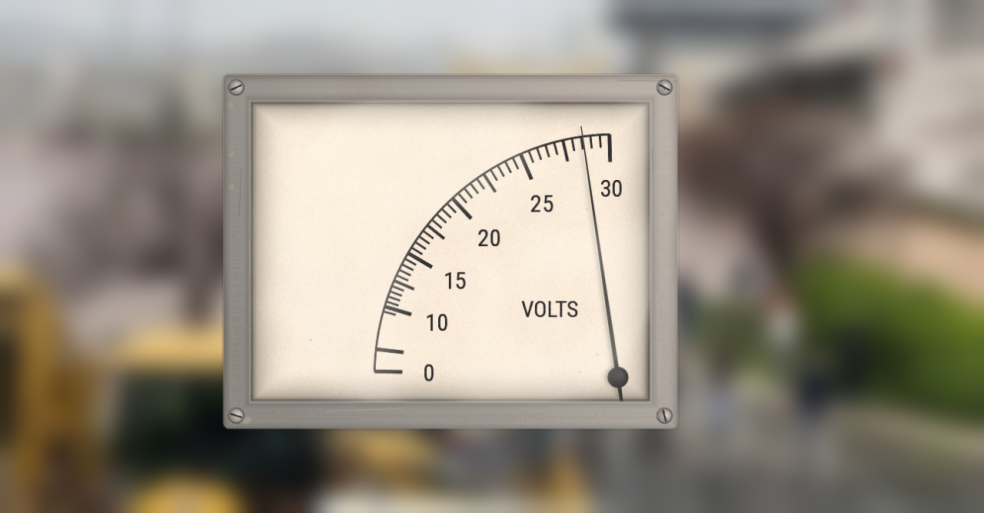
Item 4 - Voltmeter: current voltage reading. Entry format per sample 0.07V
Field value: 28.5V
